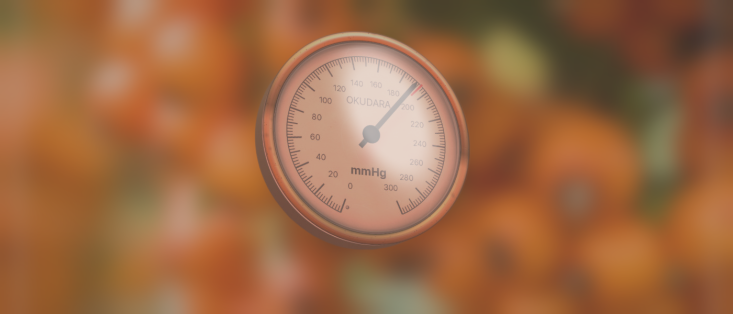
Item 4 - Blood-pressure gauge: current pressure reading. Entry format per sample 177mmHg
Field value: 190mmHg
